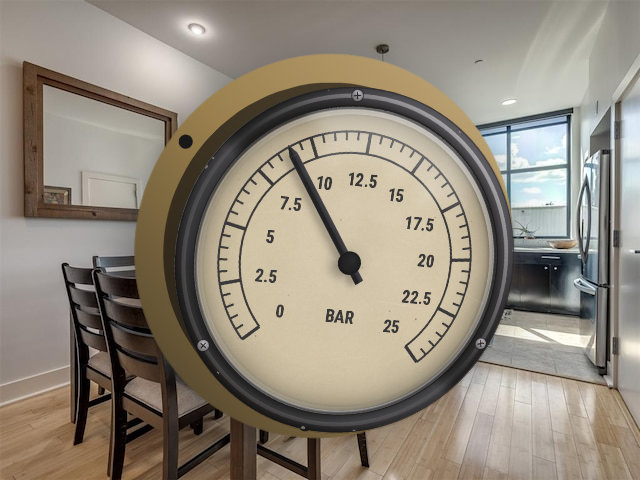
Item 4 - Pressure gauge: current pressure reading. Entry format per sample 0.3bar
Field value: 9bar
